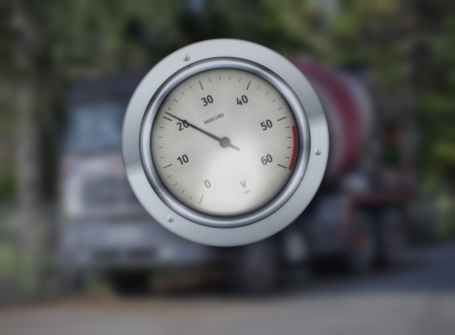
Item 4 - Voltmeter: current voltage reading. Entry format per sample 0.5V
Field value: 21V
